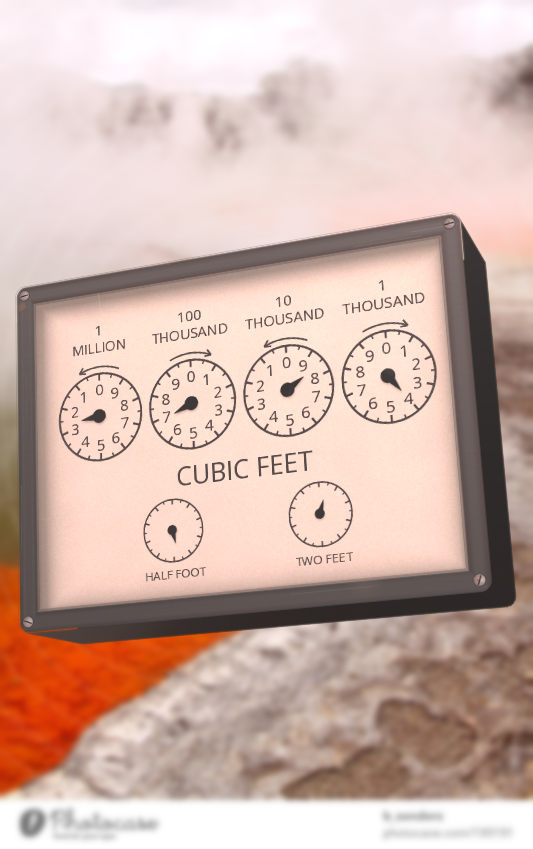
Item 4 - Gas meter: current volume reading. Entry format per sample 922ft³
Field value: 268400ft³
